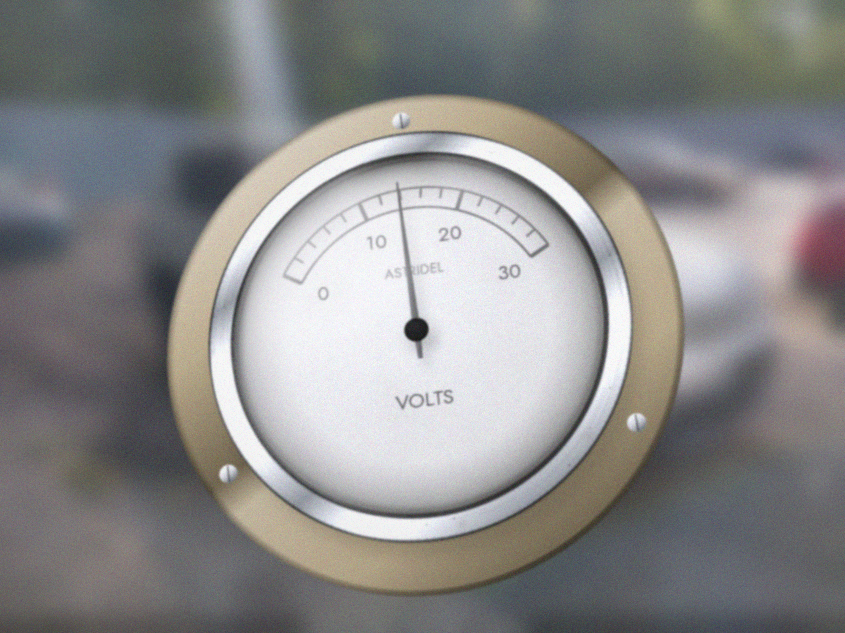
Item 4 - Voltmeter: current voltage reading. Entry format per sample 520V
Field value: 14V
